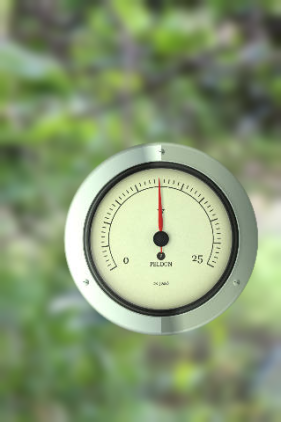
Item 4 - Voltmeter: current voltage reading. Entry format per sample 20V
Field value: 12.5V
